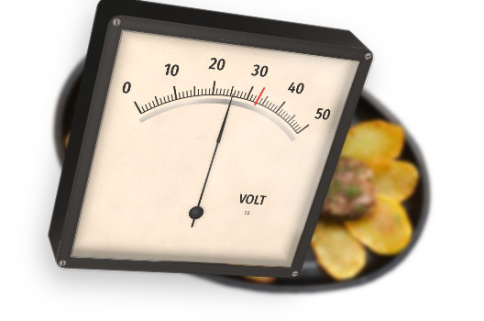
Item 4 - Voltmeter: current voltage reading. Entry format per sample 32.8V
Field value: 25V
